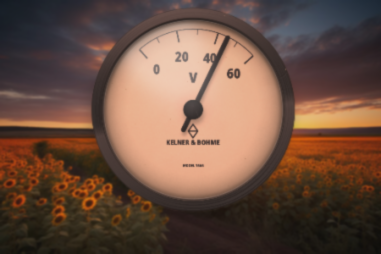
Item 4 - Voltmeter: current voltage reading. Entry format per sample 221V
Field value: 45V
